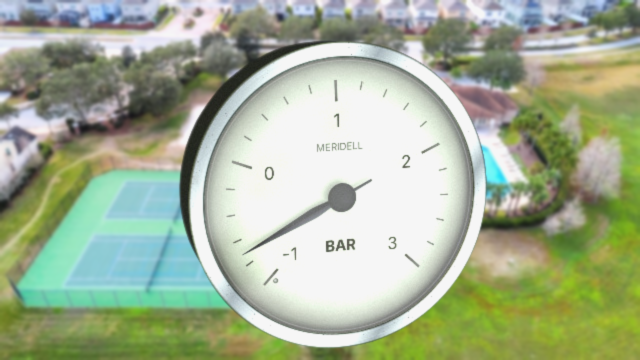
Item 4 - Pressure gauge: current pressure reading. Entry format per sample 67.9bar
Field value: -0.7bar
